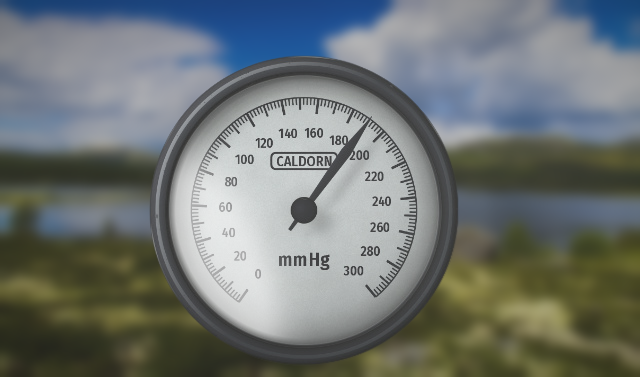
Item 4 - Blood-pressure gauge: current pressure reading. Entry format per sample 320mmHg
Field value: 190mmHg
